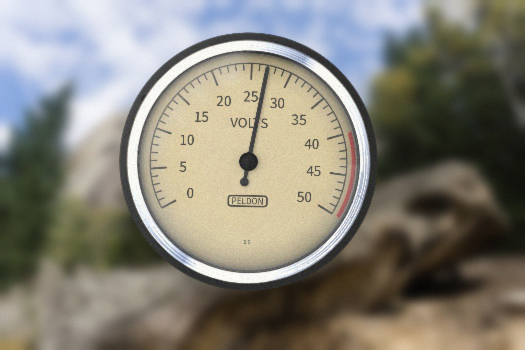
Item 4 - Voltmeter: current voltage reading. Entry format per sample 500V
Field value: 27V
